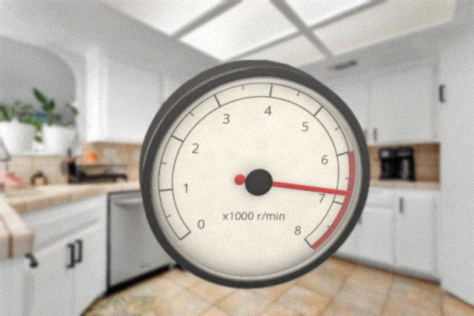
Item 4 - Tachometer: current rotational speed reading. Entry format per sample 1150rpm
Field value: 6750rpm
